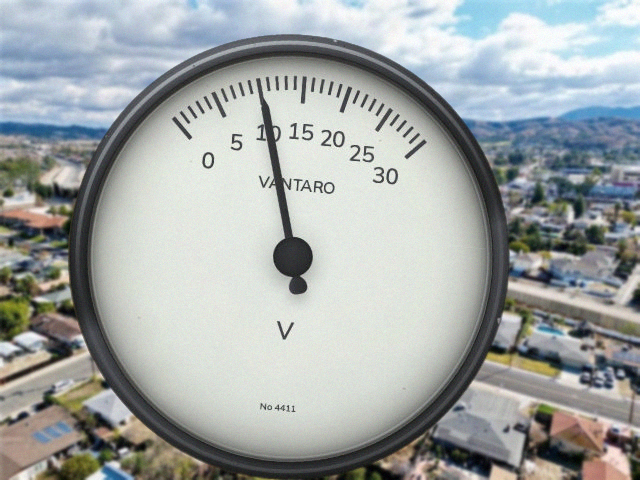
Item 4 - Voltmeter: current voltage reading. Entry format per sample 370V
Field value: 10V
